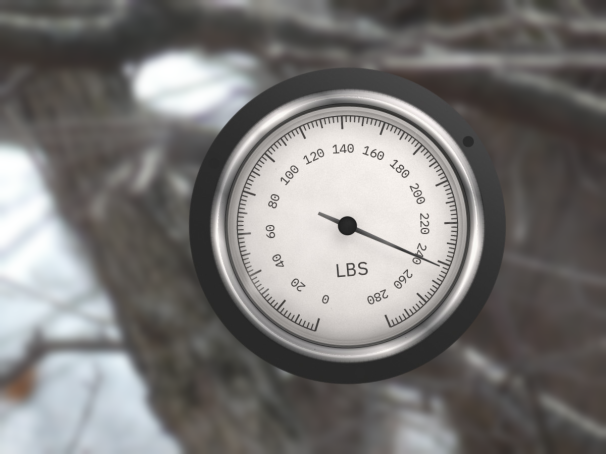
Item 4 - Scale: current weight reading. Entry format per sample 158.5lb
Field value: 242lb
